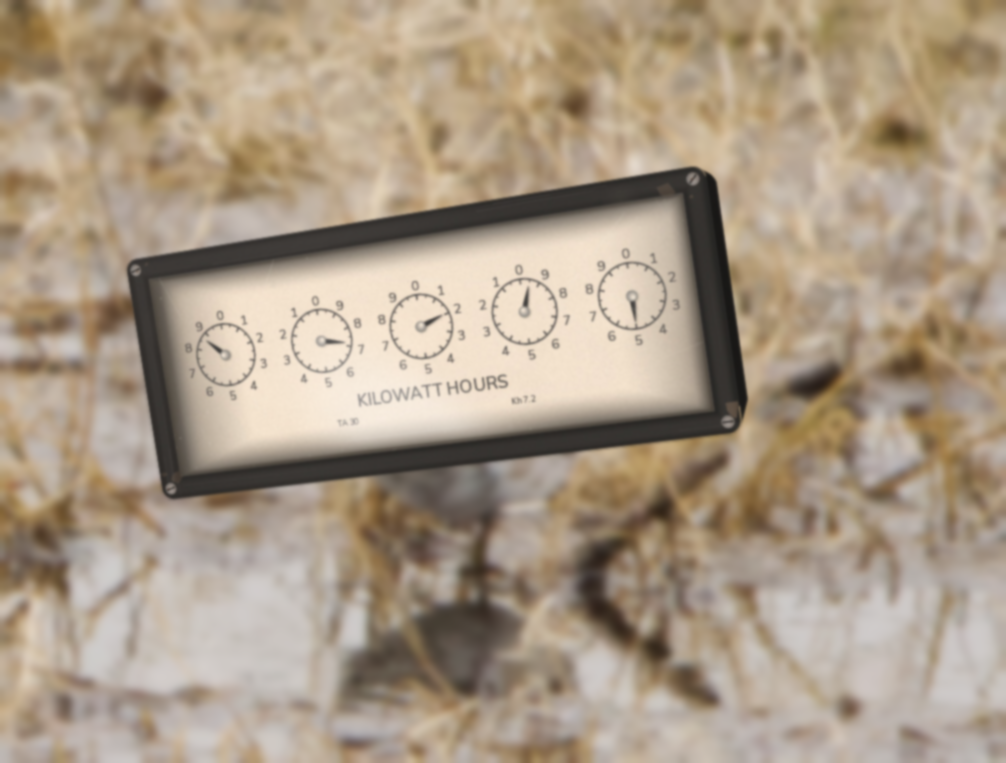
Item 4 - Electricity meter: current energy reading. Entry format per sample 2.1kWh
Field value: 87195kWh
